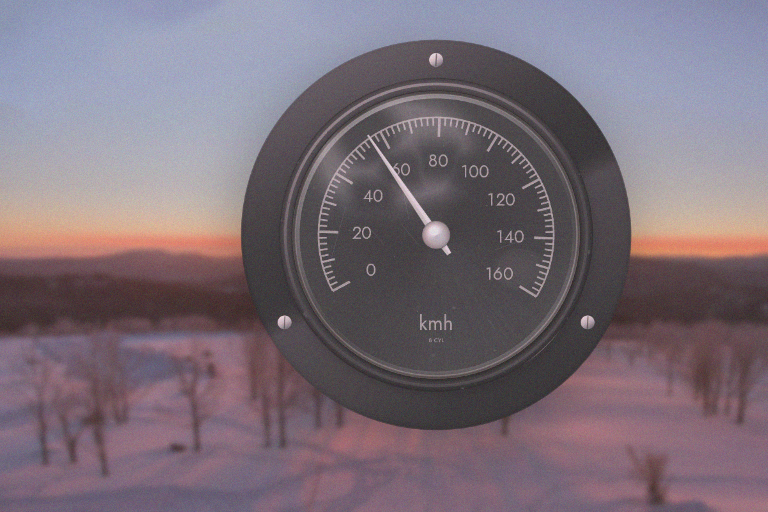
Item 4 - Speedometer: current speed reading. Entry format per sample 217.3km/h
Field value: 56km/h
